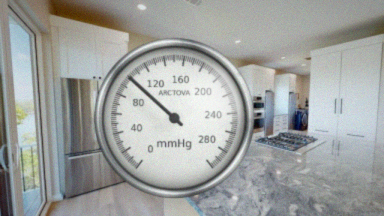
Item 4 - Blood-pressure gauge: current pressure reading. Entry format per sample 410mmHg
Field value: 100mmHg
